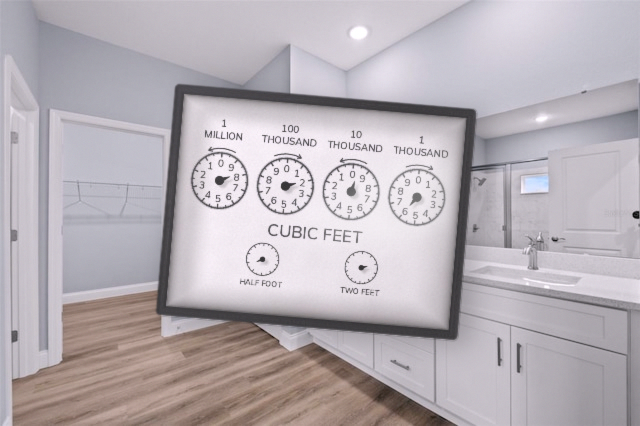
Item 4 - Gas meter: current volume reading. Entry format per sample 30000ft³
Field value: 819600ft³
